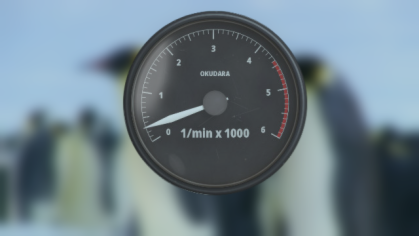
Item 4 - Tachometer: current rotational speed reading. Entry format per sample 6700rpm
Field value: 300rpm
